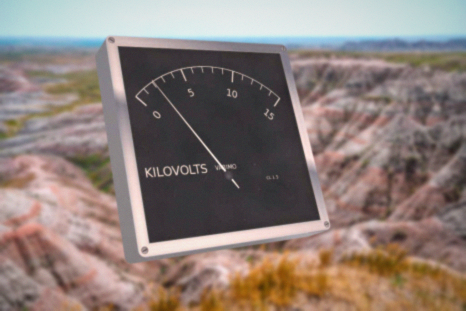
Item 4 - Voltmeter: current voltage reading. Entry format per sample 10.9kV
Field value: 2kV
